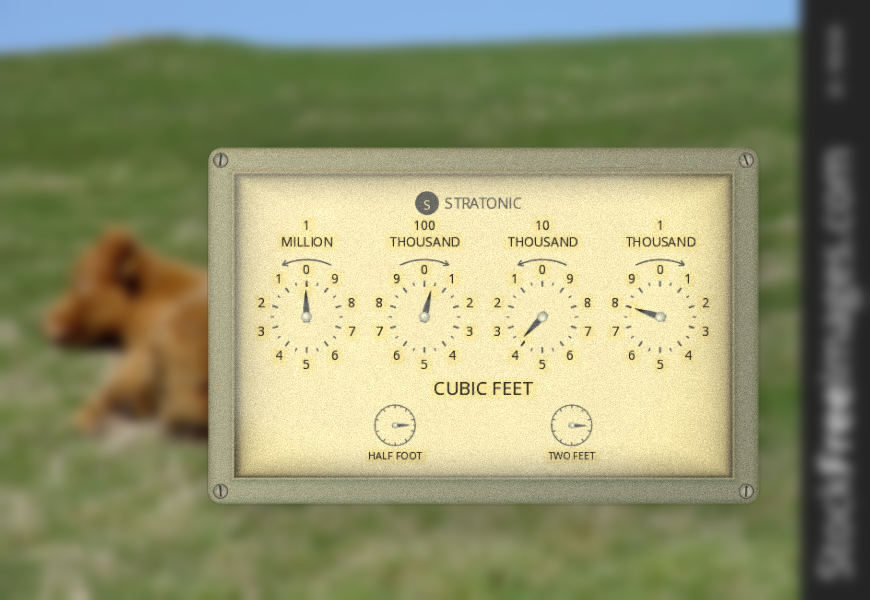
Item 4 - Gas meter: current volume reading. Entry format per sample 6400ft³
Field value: 3800ft³
